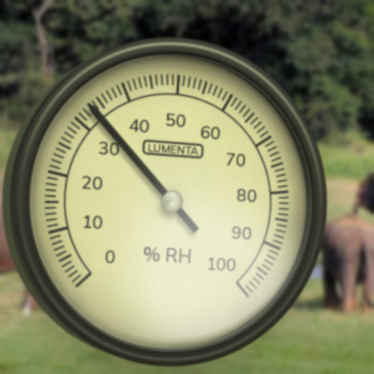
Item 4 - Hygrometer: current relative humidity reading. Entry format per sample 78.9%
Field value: 33%
